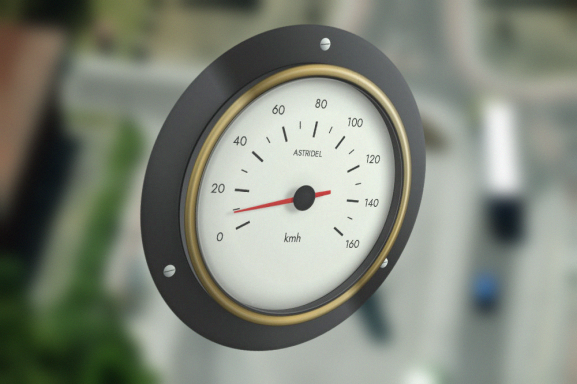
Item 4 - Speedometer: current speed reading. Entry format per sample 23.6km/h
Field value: 10km/h
